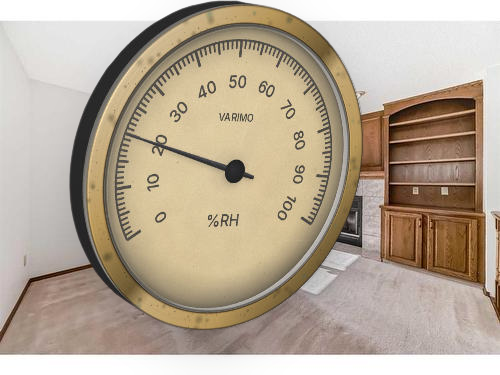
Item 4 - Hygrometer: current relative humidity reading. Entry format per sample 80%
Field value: 20%
